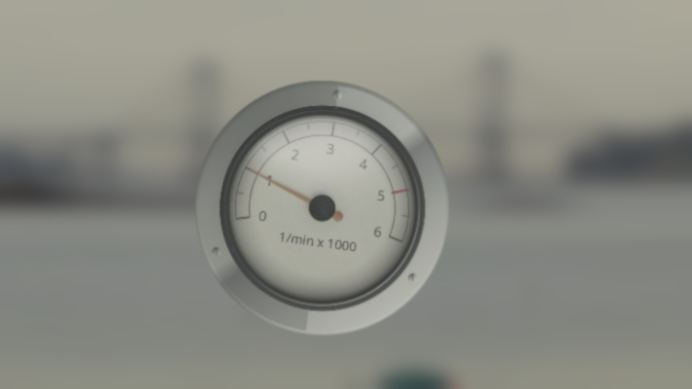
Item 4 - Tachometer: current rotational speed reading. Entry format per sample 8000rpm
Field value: 1000rpm
